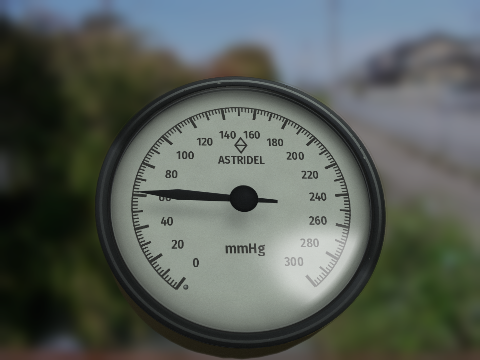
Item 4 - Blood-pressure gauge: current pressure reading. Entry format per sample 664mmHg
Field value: 60mmHg
